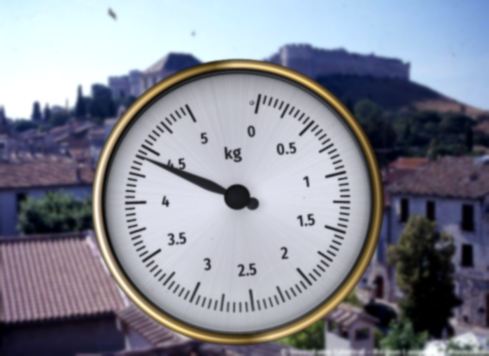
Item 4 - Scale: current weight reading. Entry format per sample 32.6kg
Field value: 4.4kg
